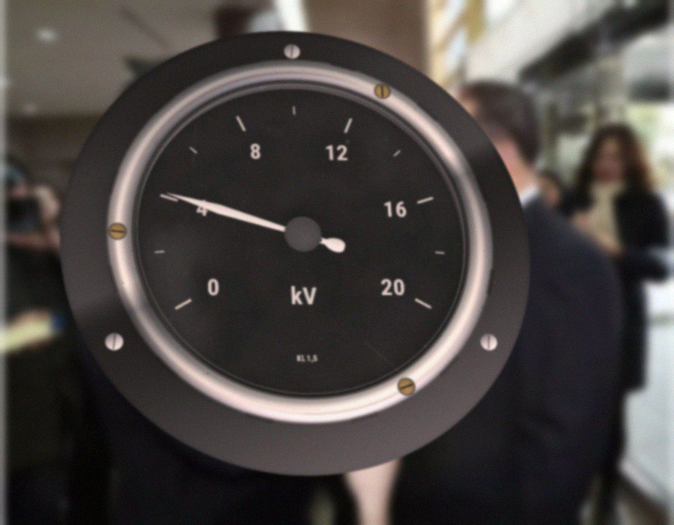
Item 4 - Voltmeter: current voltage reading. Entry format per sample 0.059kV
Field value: 4kV
